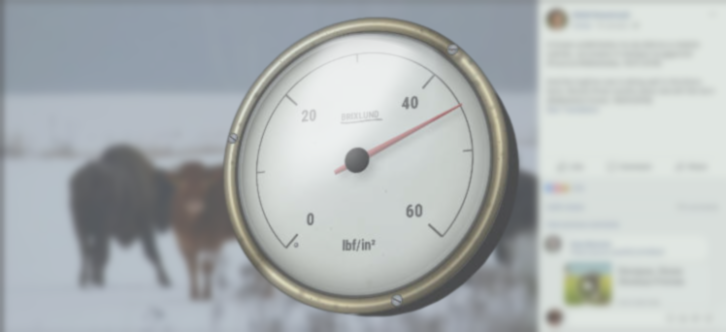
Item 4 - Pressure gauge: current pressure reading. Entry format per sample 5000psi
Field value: 45psi
